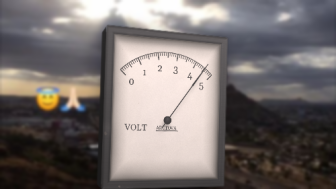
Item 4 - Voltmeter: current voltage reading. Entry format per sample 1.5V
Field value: 4.5V
